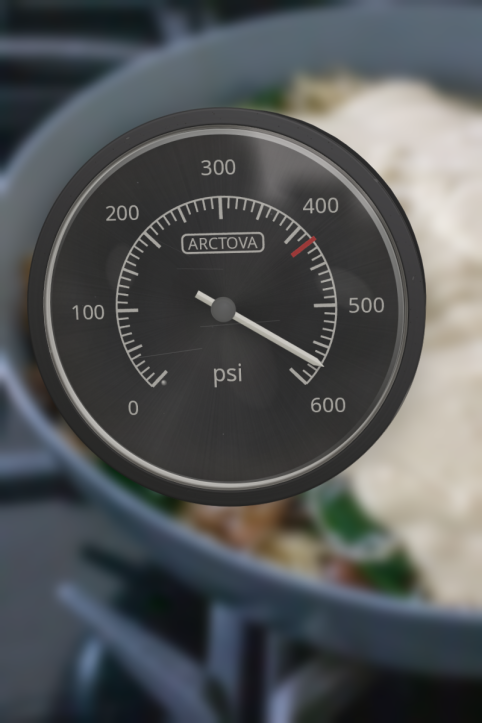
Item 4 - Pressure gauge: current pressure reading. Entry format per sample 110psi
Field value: 570psi
